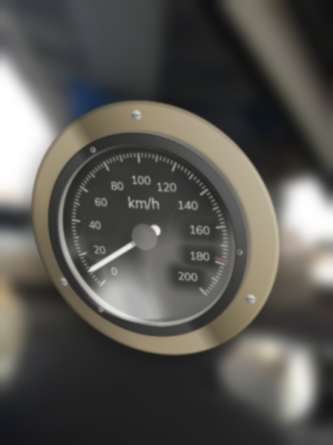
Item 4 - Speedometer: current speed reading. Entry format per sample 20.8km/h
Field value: 10km/h
